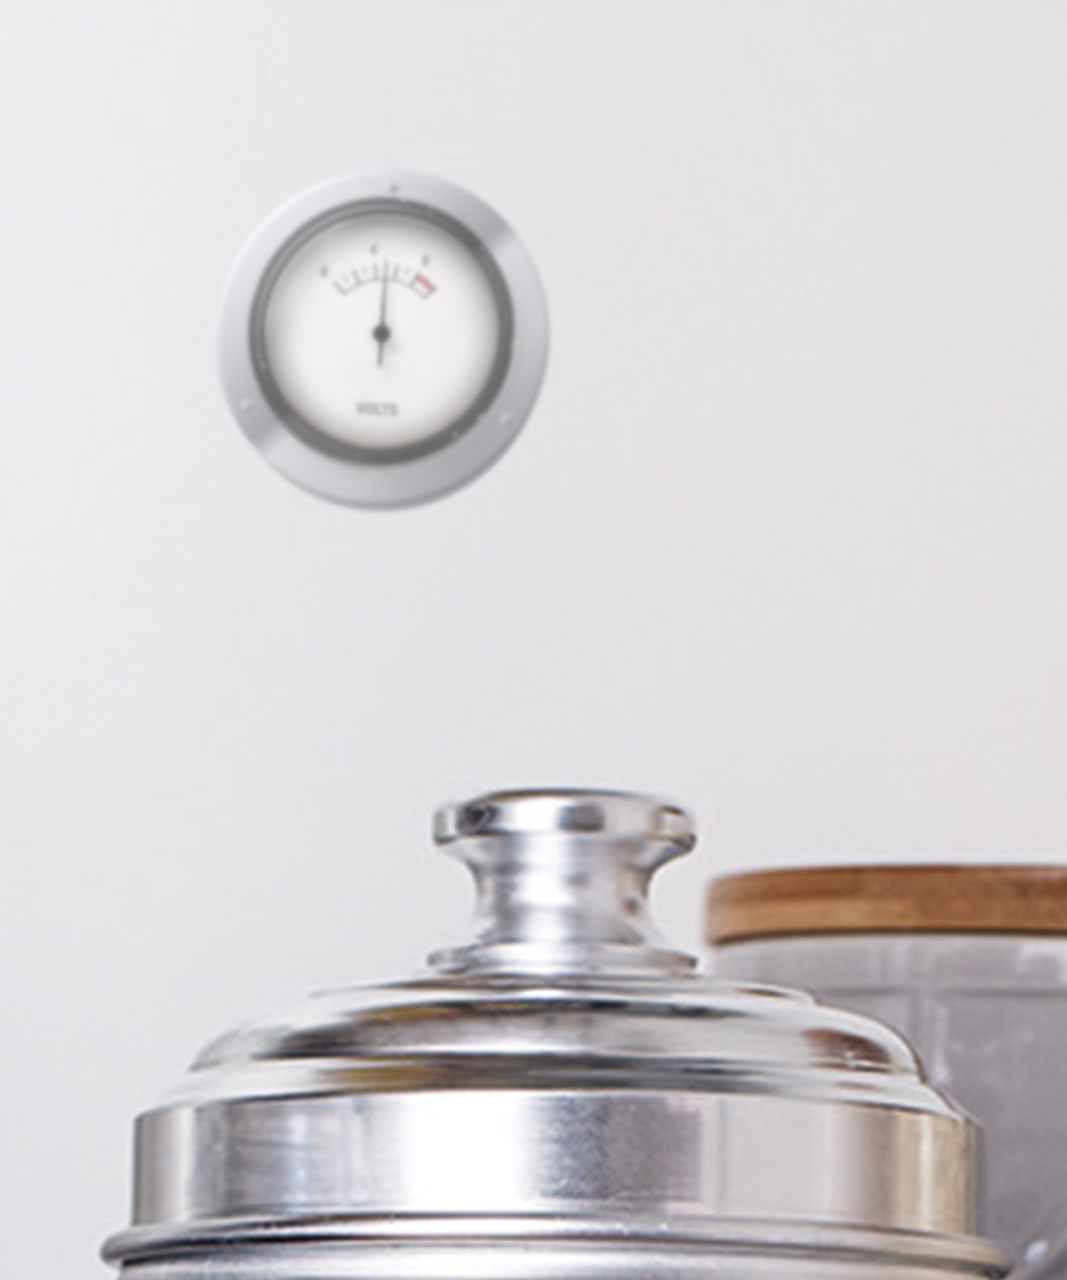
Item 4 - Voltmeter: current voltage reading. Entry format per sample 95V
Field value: 5V
